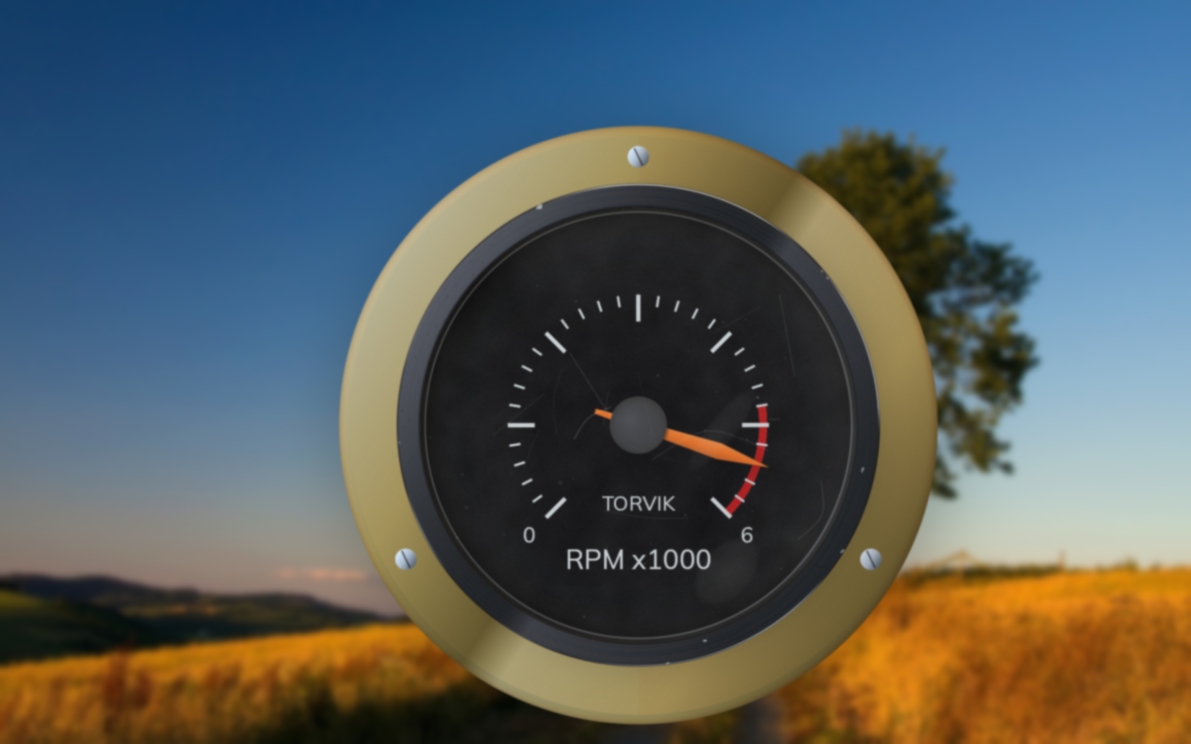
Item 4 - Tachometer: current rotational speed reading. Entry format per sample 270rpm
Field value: 5400rpm
